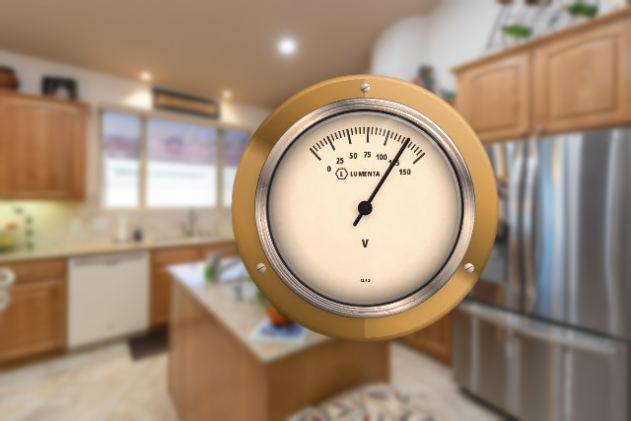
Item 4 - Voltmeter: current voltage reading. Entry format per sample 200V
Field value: 125V
